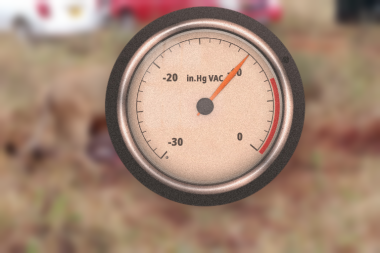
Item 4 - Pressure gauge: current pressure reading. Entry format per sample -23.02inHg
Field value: -10inHg
